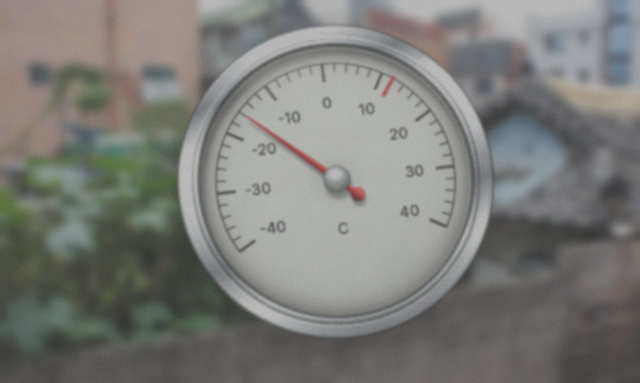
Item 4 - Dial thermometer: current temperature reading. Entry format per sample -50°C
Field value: -16°C
